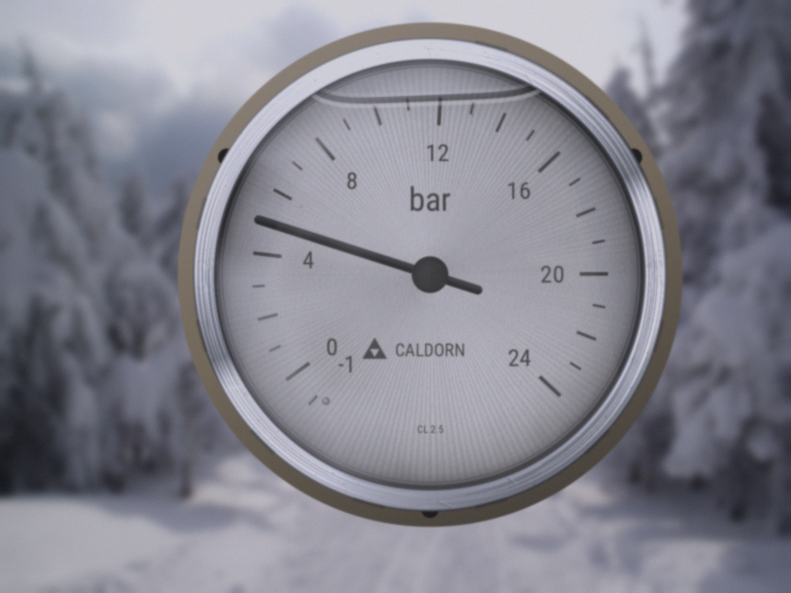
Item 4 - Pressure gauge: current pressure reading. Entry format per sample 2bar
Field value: 5bar
